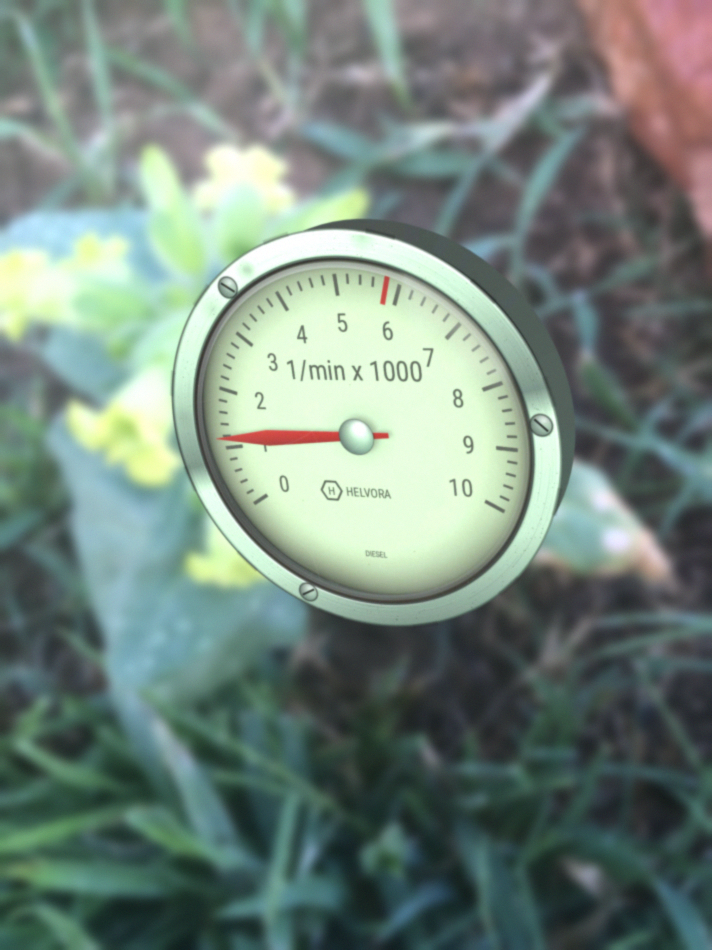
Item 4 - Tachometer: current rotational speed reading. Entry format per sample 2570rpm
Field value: 1200rpm
